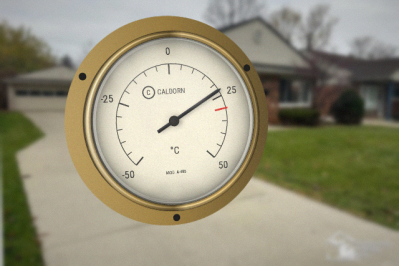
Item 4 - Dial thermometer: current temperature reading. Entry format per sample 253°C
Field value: 22.5°C
